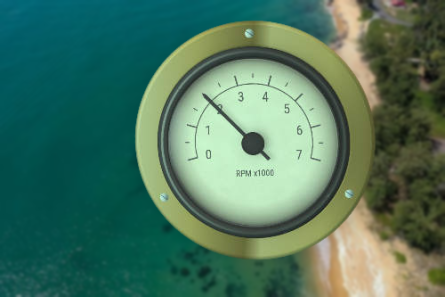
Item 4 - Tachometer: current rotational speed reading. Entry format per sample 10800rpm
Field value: 2000rpm
